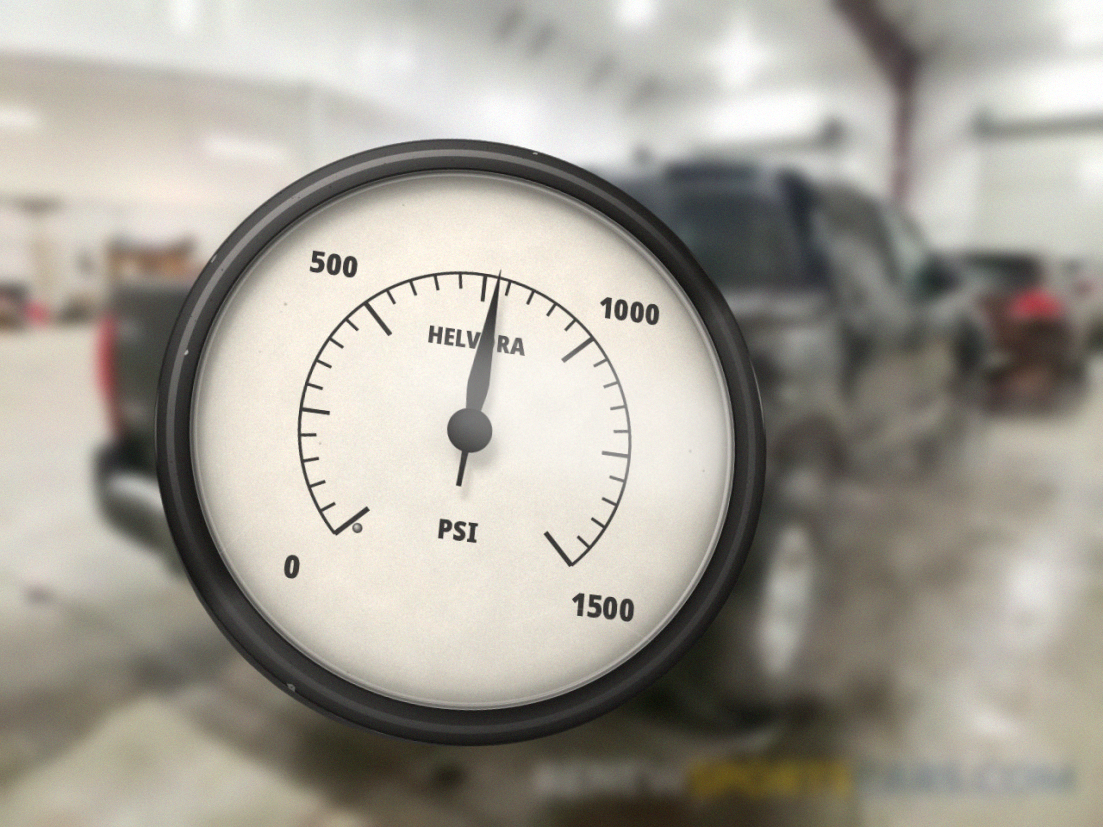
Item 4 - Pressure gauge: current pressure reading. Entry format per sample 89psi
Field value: 775psi
